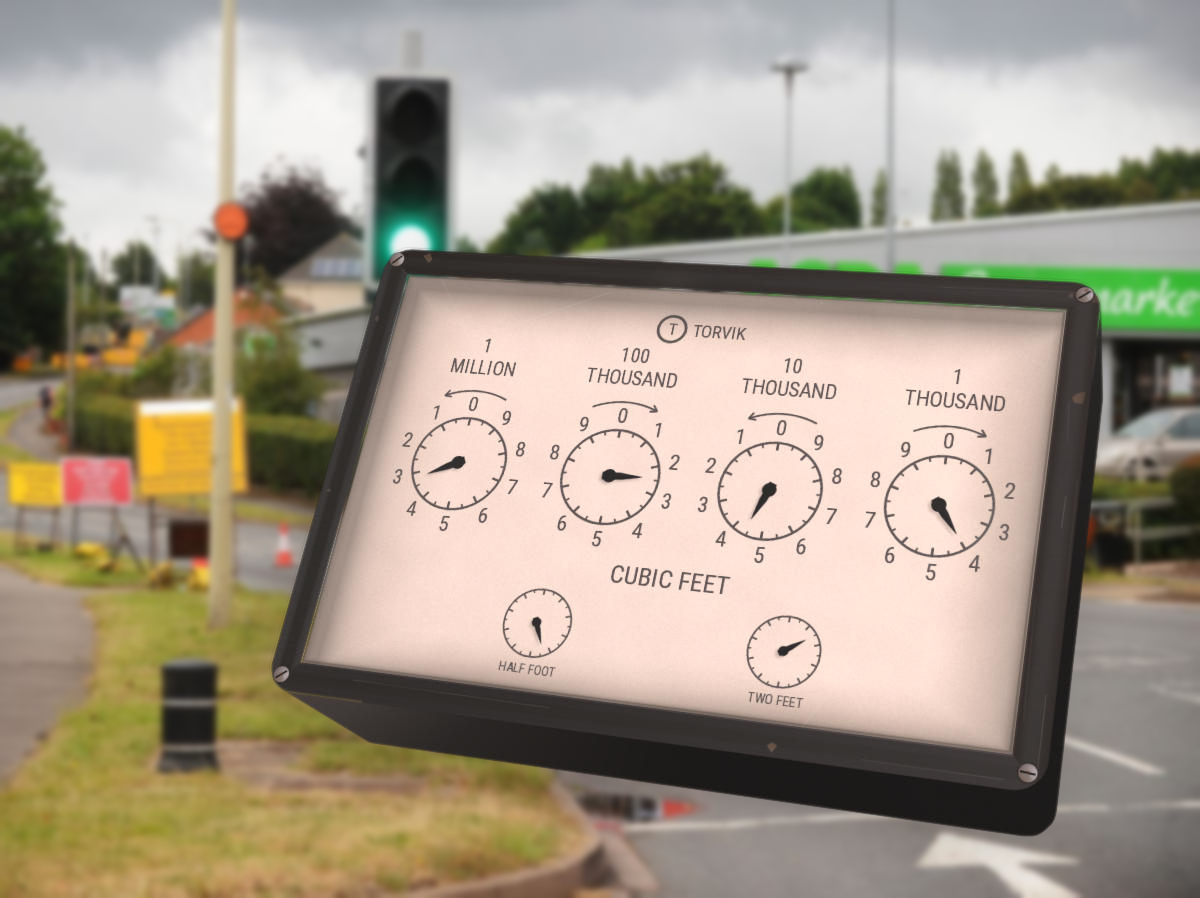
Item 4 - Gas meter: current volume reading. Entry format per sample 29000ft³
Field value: 324400ft³
